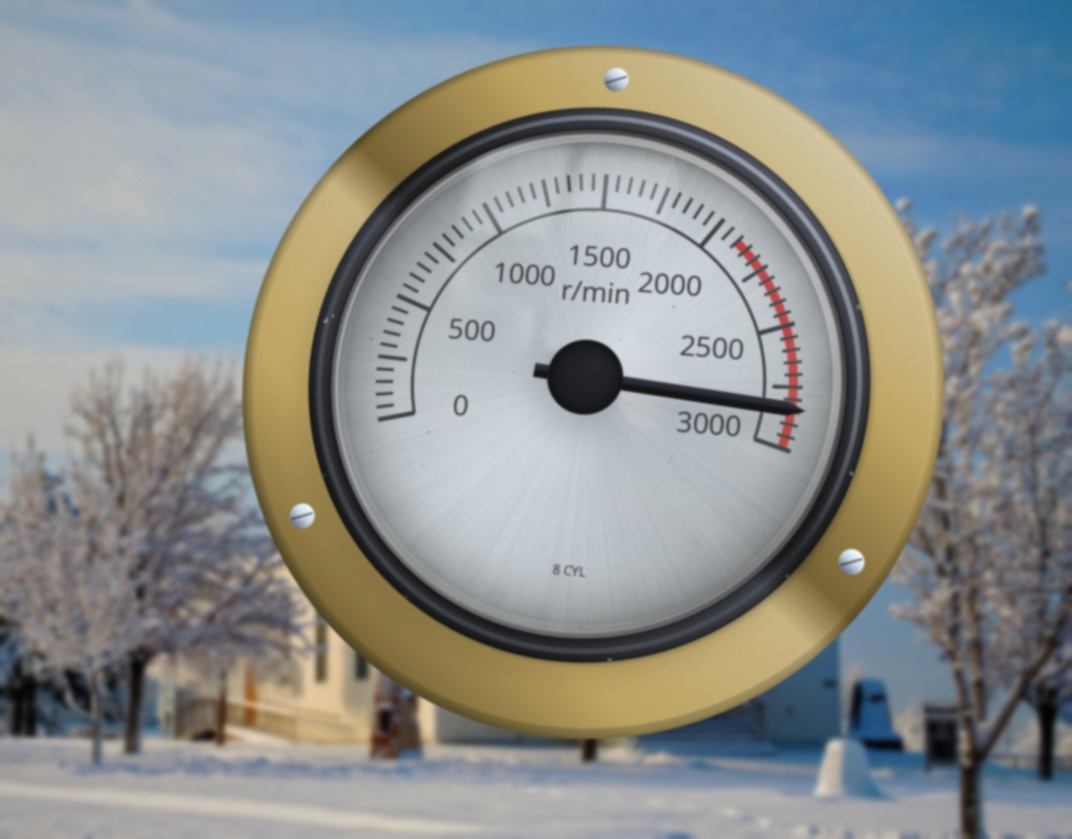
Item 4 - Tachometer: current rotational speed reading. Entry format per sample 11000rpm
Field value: 2850rpm
